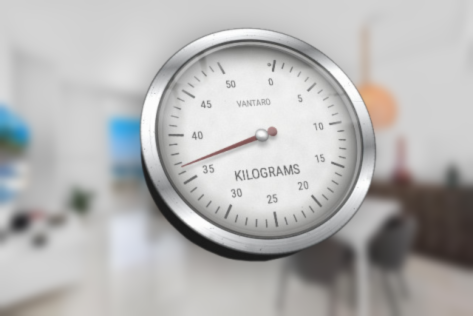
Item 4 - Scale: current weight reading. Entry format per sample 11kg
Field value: 36.5kg
